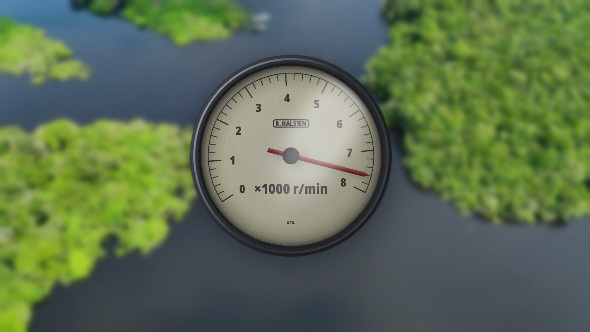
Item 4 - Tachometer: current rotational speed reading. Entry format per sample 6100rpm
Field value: 7600rpm
